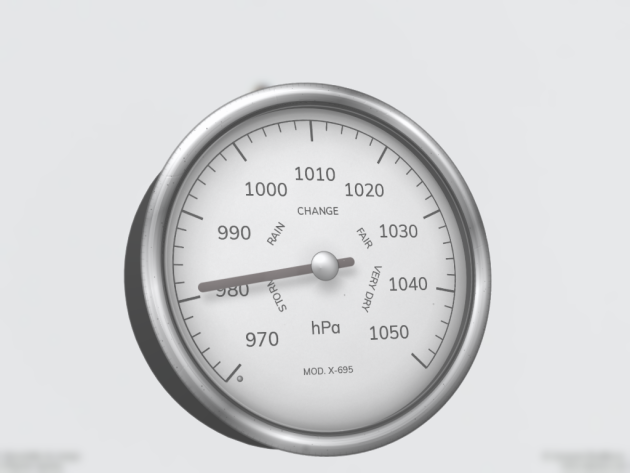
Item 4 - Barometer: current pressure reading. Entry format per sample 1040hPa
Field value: 981hPa
